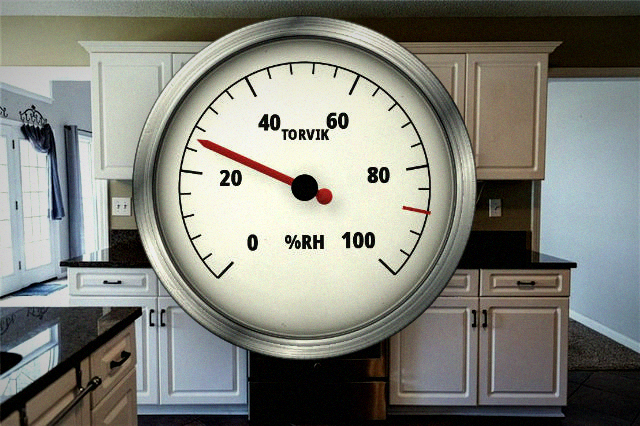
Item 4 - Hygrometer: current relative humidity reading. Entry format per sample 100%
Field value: 26%
